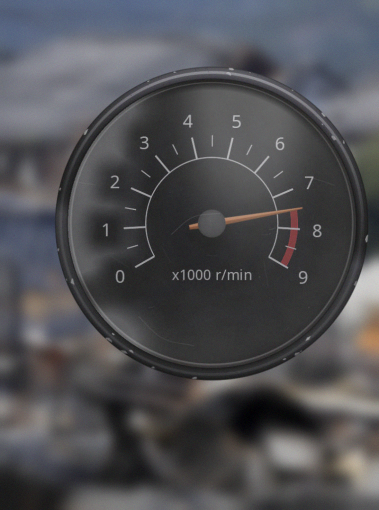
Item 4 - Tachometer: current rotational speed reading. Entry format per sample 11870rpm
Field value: 7500rpm
